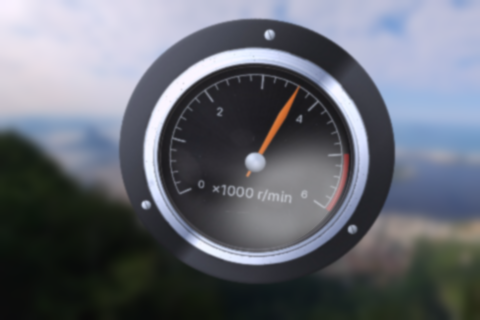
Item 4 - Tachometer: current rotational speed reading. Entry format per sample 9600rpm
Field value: 3600rpm
